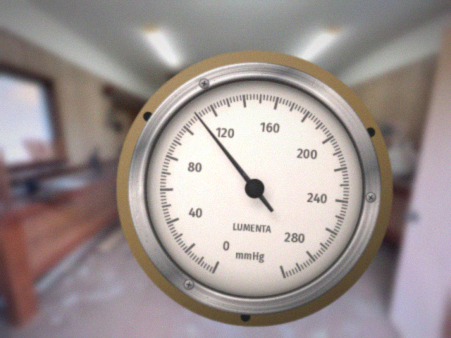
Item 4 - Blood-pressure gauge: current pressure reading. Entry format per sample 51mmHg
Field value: 110mmHg
